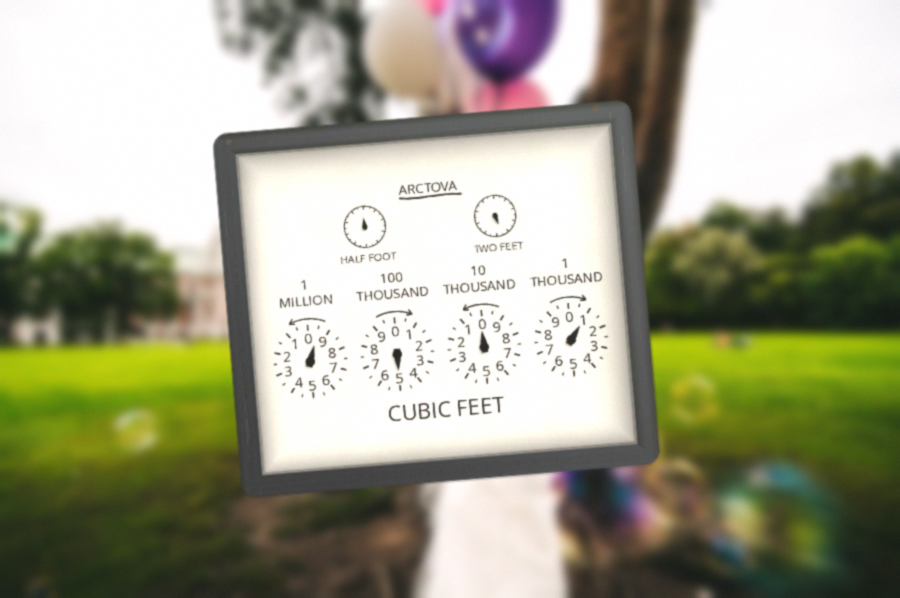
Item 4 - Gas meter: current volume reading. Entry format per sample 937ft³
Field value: 950100ft³
